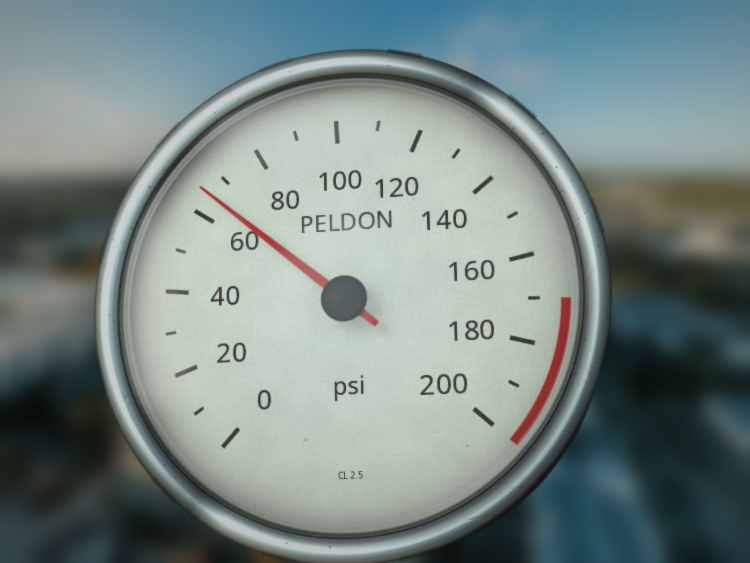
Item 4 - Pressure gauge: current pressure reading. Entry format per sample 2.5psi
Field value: 65psi
